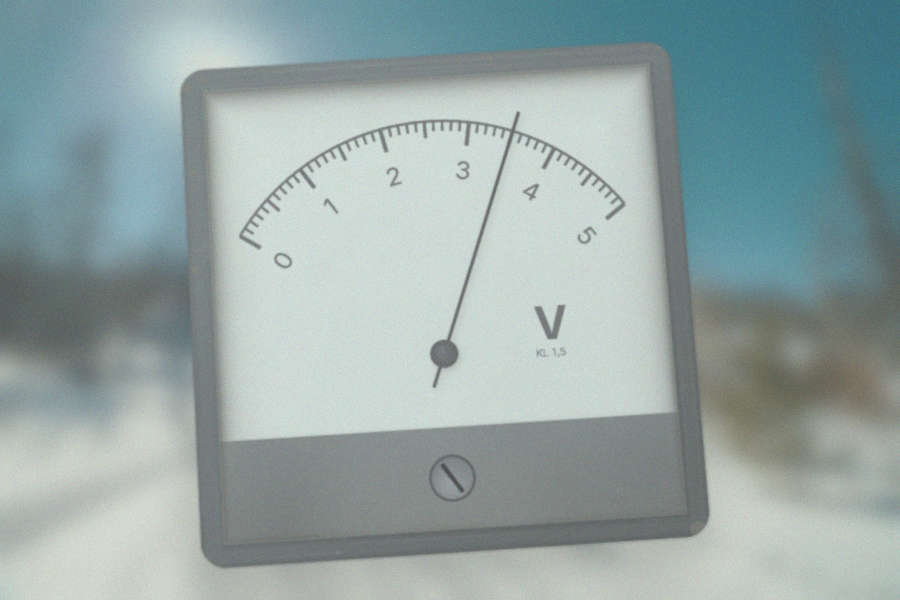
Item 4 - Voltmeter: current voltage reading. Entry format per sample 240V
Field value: 3.5V
